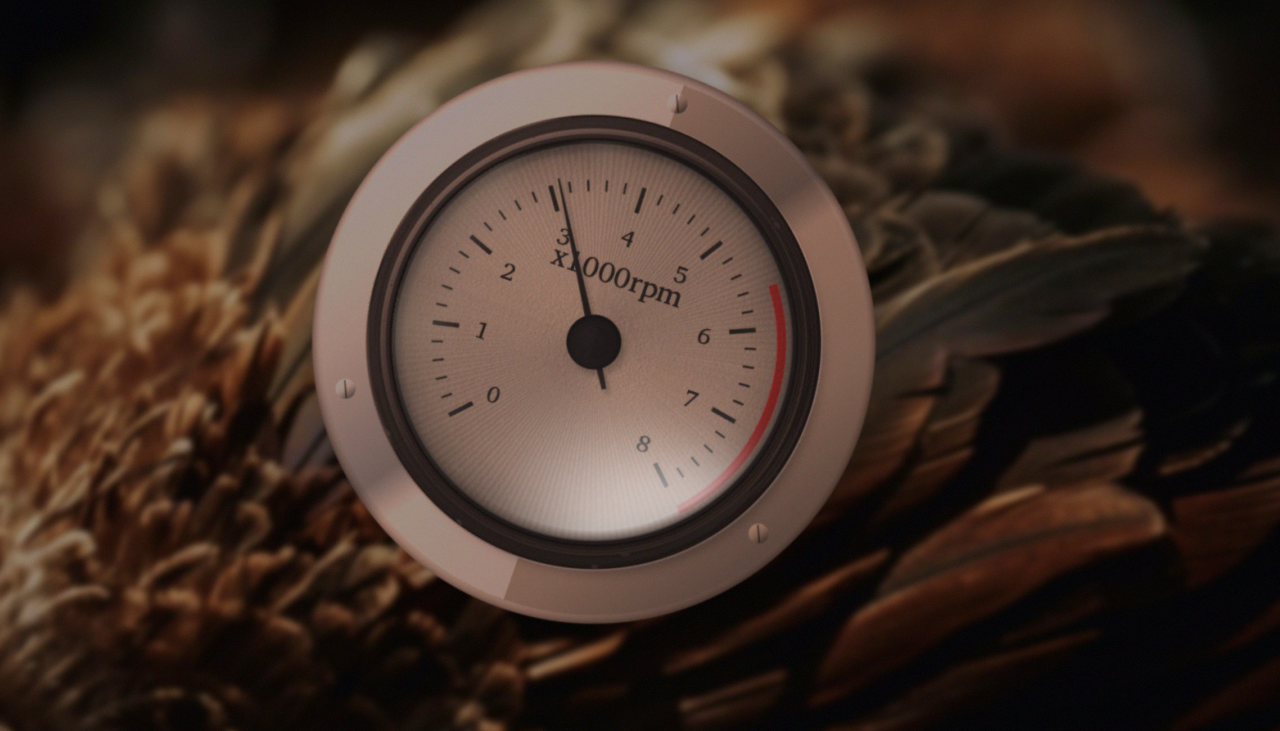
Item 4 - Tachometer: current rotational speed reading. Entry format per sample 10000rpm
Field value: 3100rpm
